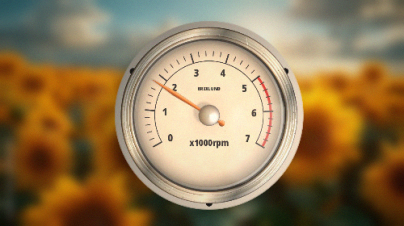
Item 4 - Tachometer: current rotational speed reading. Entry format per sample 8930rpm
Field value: 1800rpm
